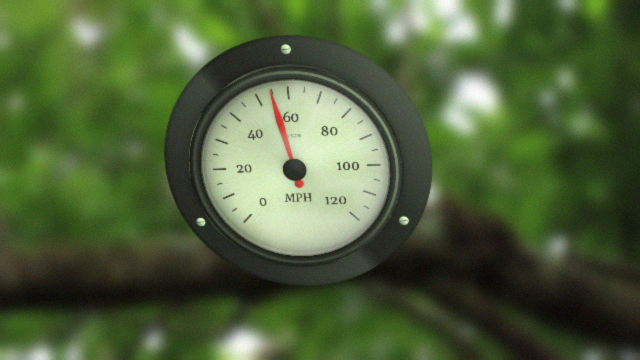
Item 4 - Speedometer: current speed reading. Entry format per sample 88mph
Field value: 55mph
